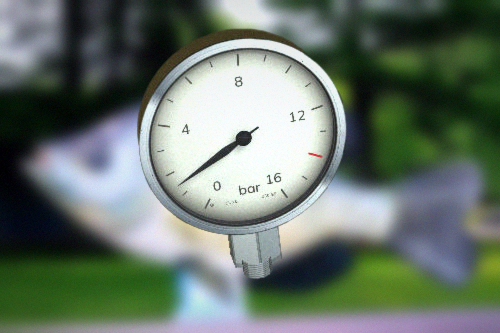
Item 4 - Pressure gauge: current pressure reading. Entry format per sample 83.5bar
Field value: 1.5bar
